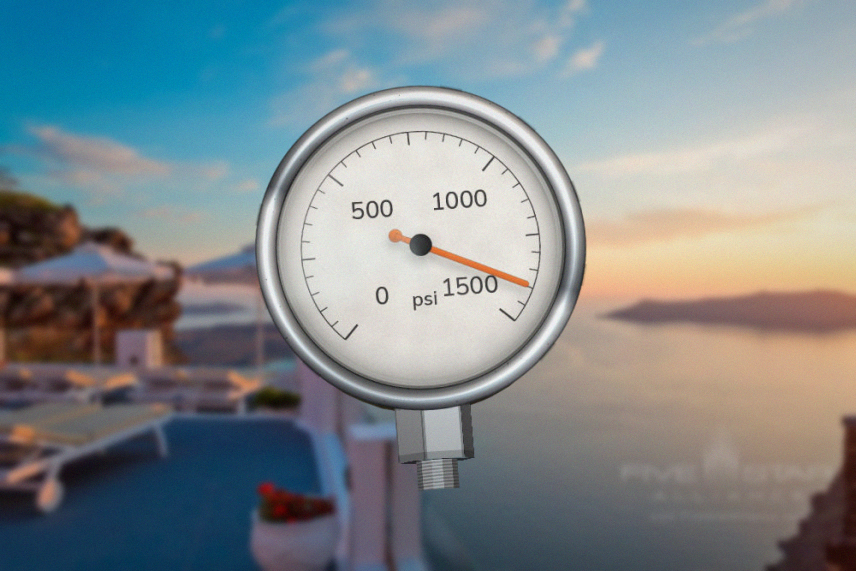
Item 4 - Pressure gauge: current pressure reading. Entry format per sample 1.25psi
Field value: 1400psi
